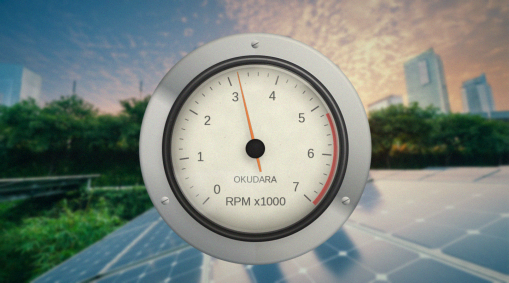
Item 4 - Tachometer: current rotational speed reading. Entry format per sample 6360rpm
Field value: 3200rpm
